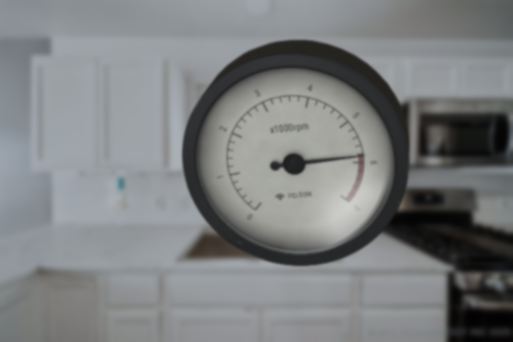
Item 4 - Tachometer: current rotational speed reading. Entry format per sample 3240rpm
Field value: 5800rpm
